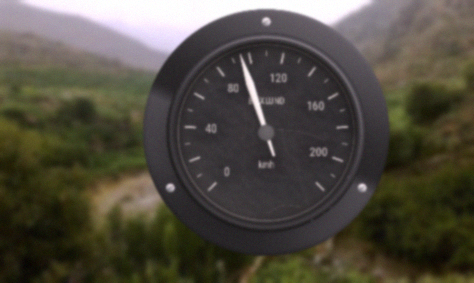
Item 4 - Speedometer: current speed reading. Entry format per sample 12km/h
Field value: 95km/h
